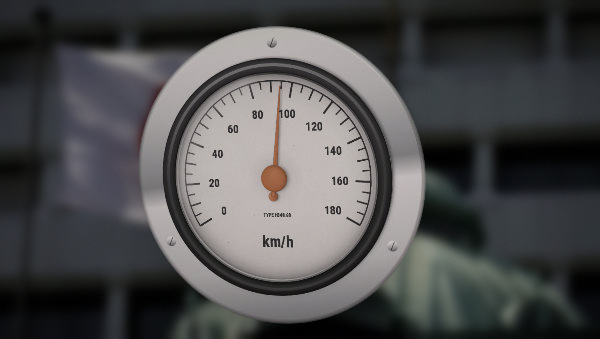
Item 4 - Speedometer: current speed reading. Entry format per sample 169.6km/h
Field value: 95km/h
